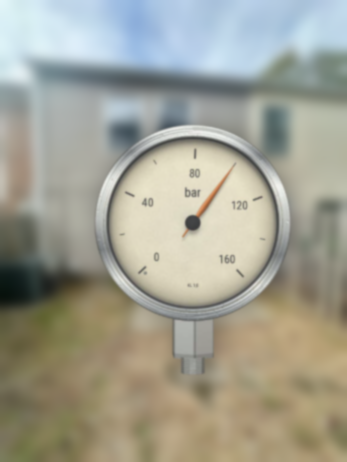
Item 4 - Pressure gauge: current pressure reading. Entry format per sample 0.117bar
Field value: 100bar
